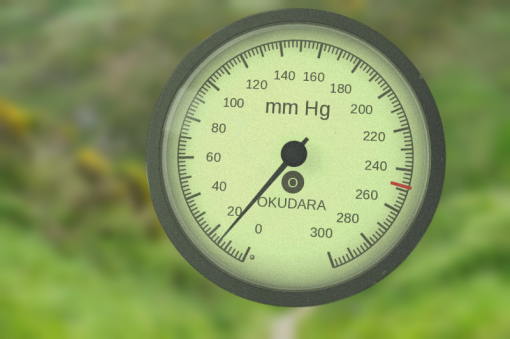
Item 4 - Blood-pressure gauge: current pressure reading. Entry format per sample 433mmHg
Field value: 14mmHg
